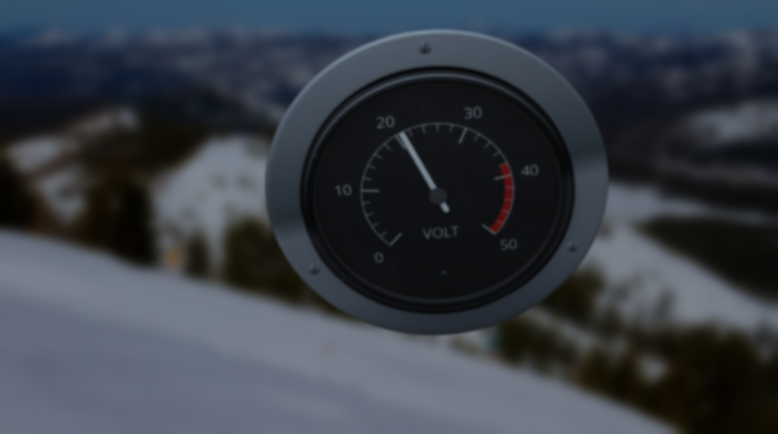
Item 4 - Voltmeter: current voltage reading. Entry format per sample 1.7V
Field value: 21V
